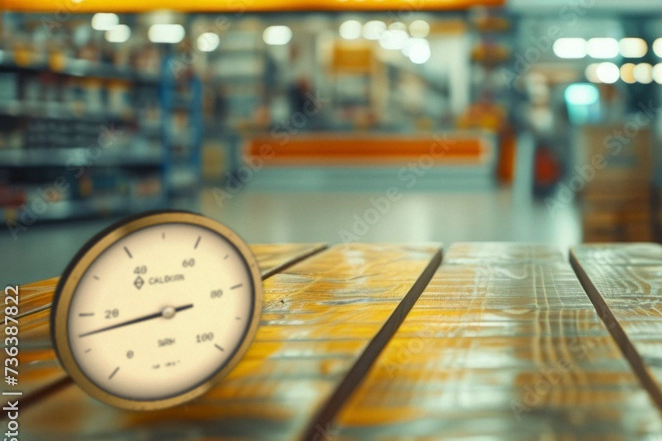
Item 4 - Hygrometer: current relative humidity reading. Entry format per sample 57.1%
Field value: 15%
